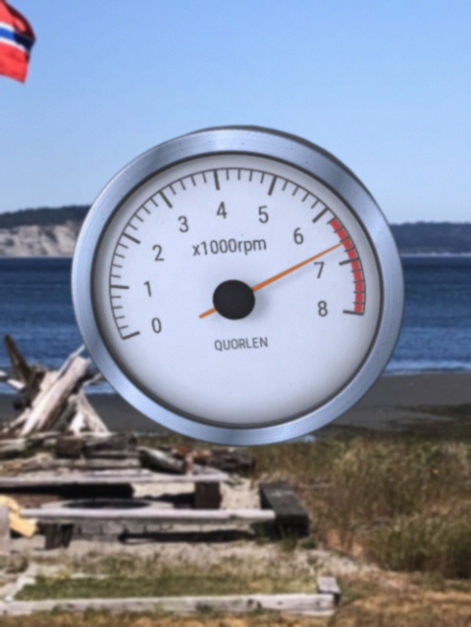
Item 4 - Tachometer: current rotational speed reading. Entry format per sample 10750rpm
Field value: 6600rpm
